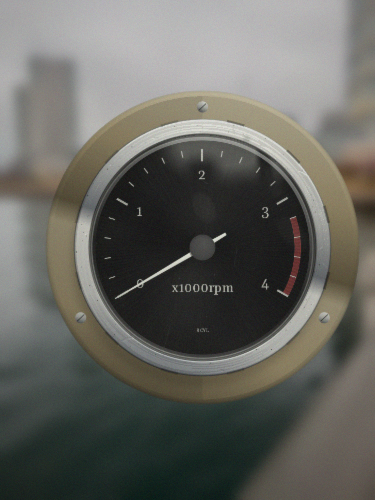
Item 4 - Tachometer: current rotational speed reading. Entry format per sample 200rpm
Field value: 0rpm
